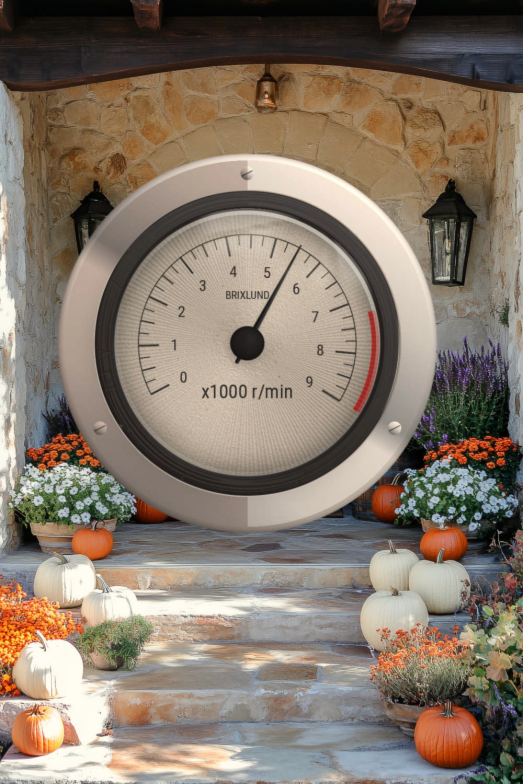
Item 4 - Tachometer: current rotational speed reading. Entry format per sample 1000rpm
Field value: 5500rpm
